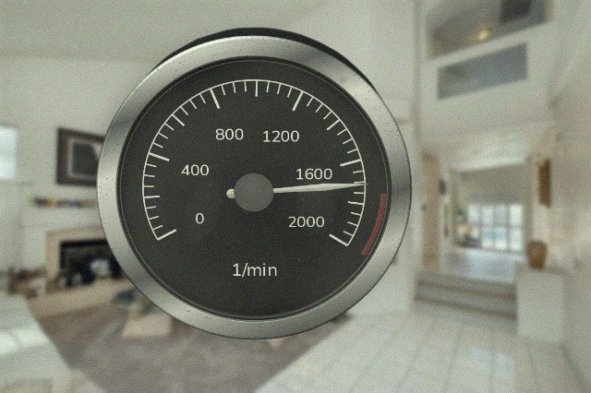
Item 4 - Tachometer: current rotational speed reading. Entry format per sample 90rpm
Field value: 1700rpm
